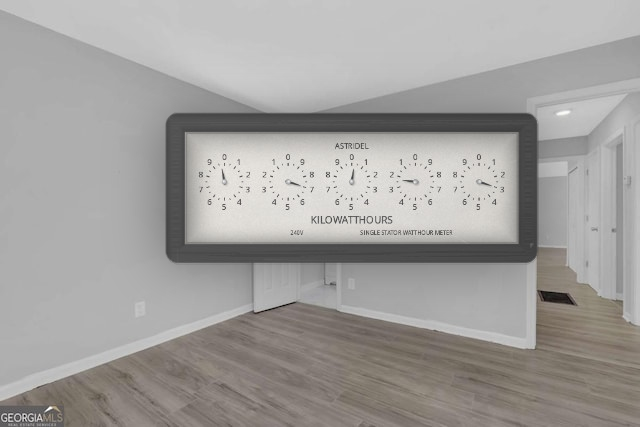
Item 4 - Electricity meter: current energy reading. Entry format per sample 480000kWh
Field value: 97023kWh
